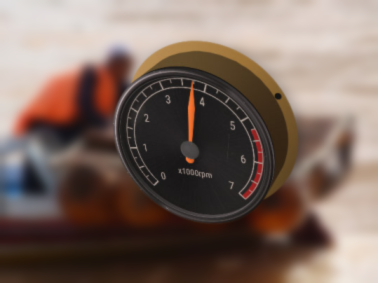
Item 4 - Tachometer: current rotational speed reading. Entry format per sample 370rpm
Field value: 3750rpm
